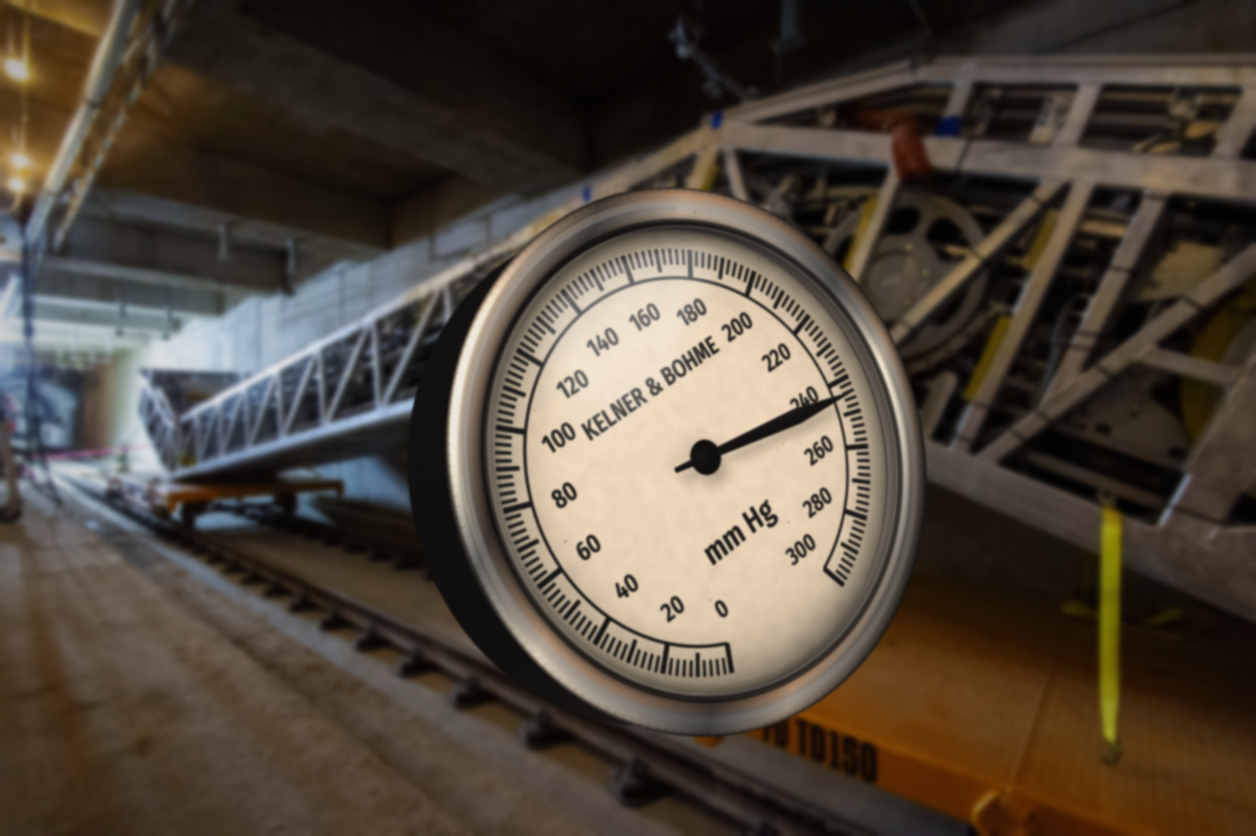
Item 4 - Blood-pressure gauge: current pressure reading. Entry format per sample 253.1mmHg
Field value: 244mmHg
